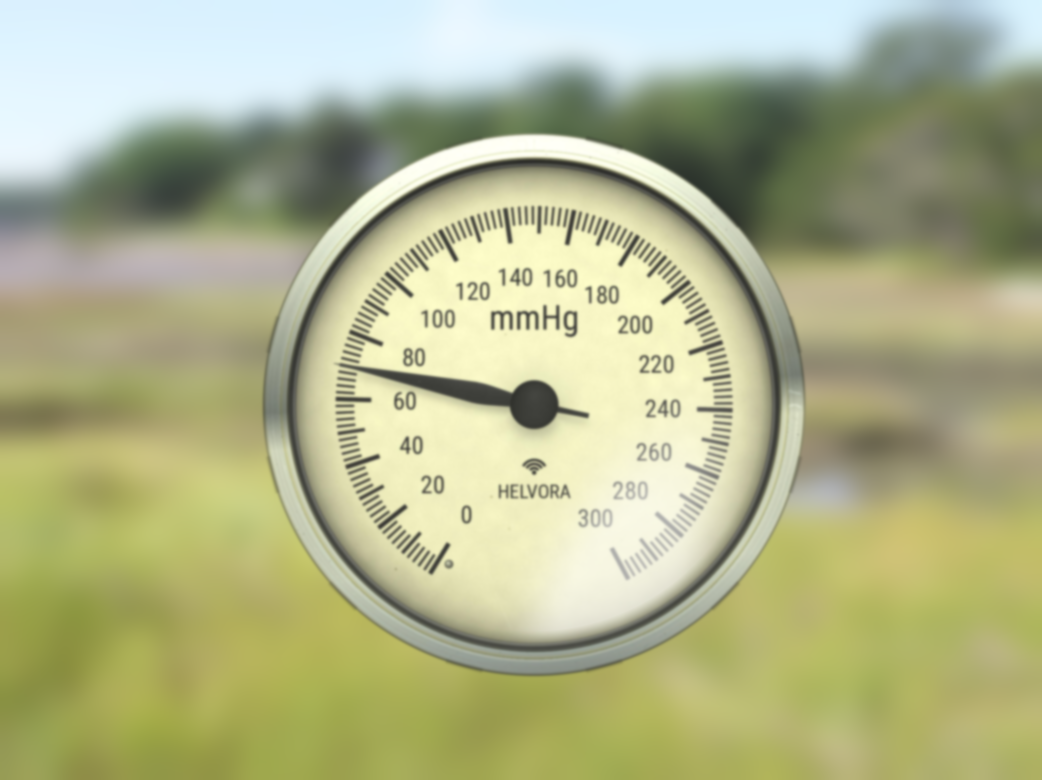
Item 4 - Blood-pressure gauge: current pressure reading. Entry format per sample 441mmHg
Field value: 70mmHg
